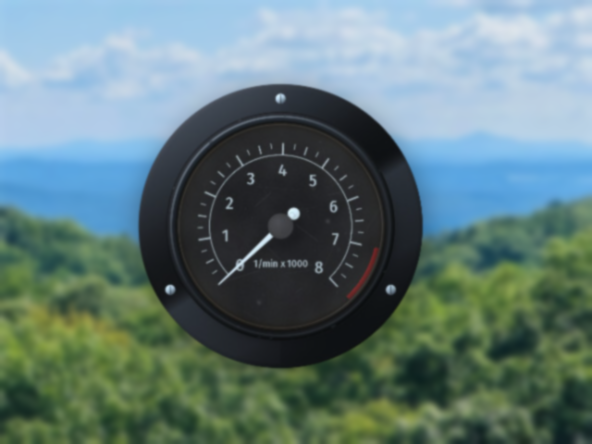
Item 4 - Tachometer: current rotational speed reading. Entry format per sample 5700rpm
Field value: 0rpm
